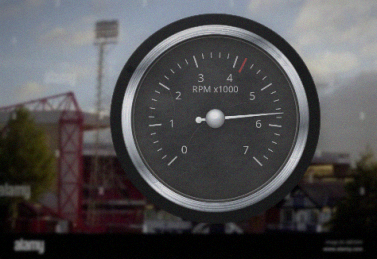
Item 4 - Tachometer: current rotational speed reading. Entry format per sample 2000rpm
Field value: 5700rpm
